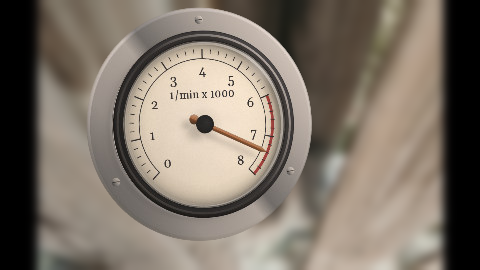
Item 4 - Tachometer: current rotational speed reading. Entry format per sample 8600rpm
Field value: 7400rpm
